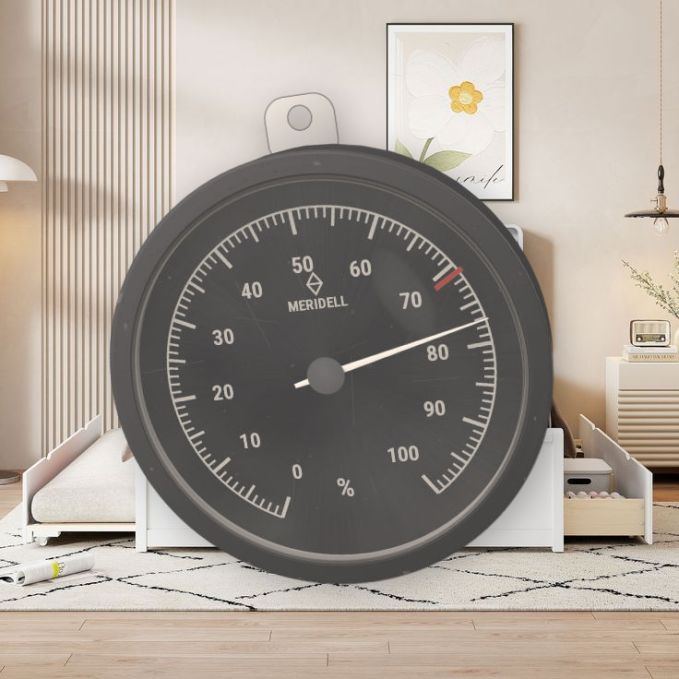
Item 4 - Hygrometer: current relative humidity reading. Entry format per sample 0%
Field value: 77%
